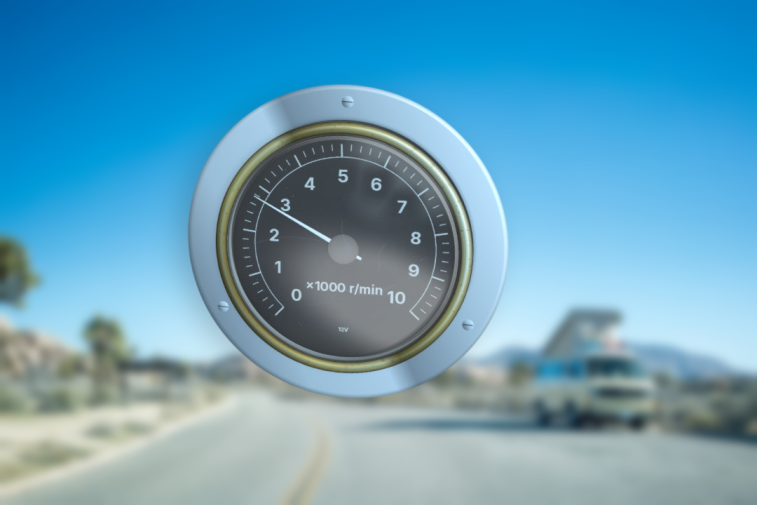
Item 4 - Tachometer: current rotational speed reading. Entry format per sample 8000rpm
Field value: 2800rpm
